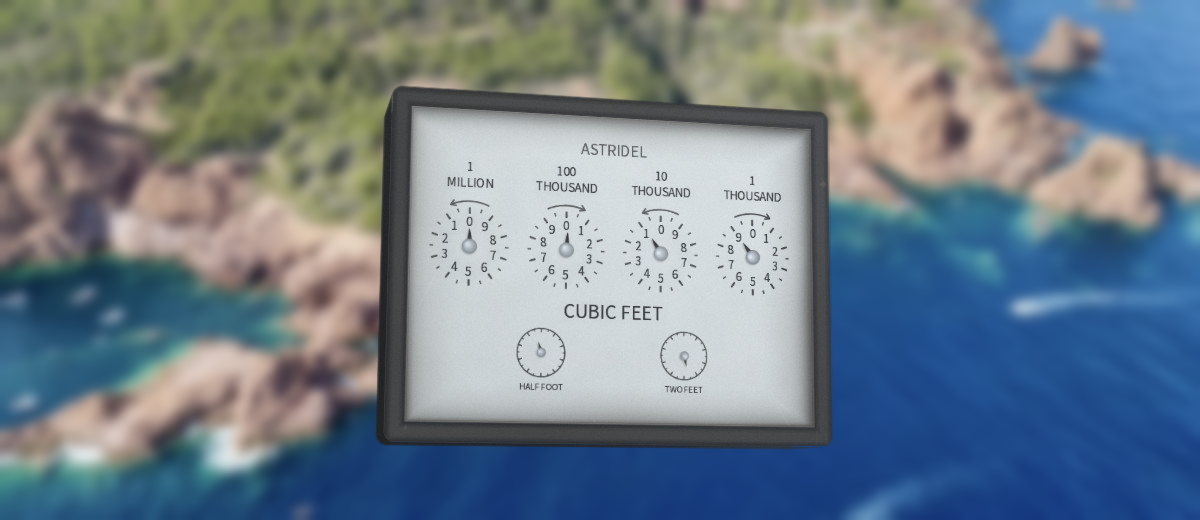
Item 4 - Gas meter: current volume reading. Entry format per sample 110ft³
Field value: 900ft³
